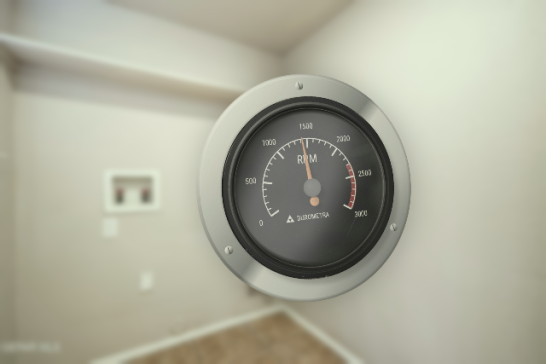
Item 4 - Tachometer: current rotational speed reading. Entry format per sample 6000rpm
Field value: 1400rpm
